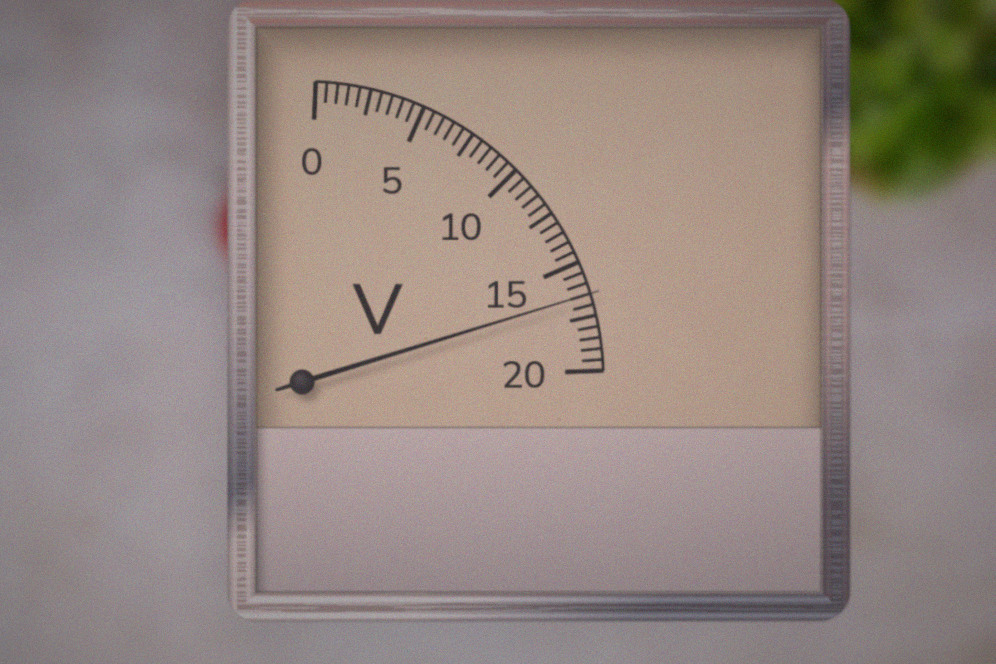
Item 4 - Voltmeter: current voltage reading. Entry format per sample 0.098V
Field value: 16.5V
